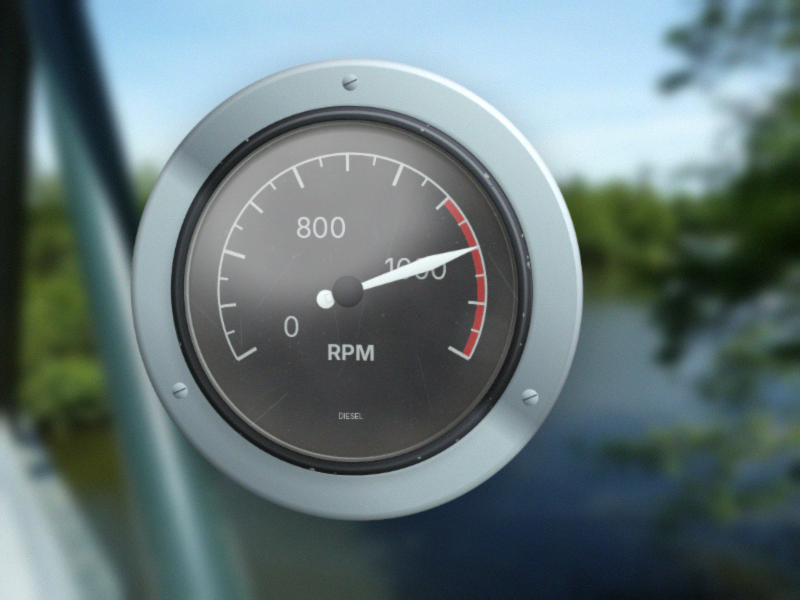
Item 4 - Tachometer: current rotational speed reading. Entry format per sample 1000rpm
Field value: 1600rpm
